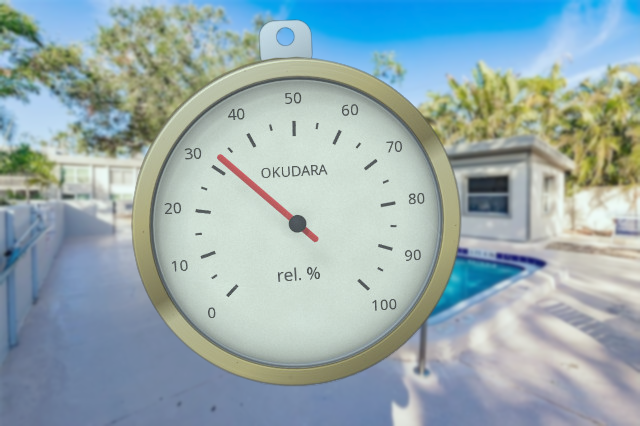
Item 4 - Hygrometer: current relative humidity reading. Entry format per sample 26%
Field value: 32.5%
